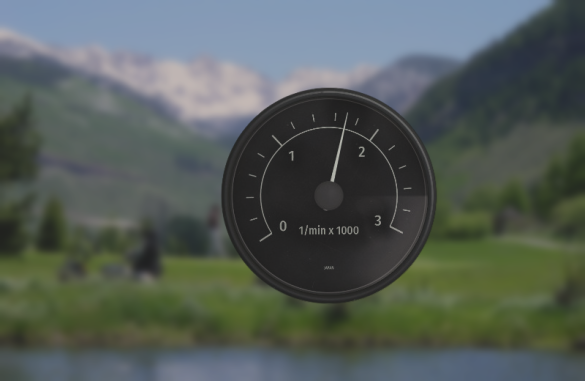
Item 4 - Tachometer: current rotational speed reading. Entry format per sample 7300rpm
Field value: 1700rpm
